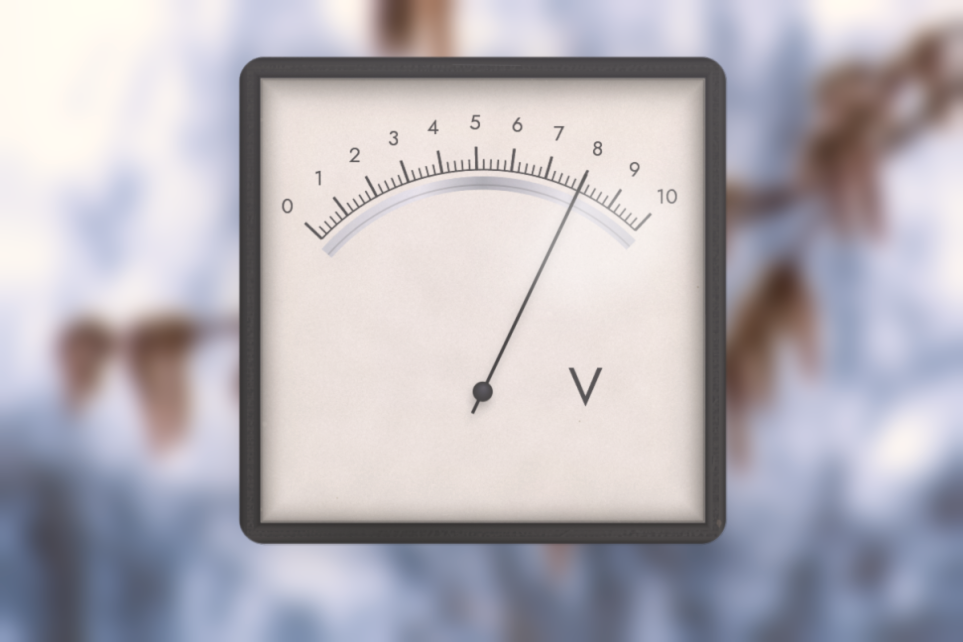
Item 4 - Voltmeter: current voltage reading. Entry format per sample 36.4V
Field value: 8V
